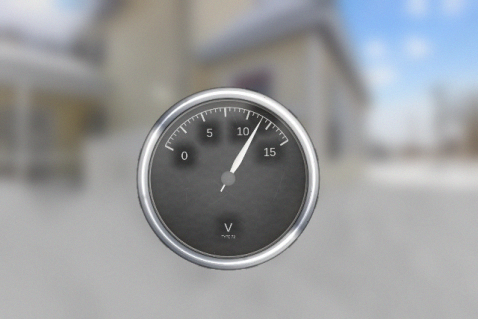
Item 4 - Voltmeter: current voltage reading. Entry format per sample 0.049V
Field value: 11.5V
